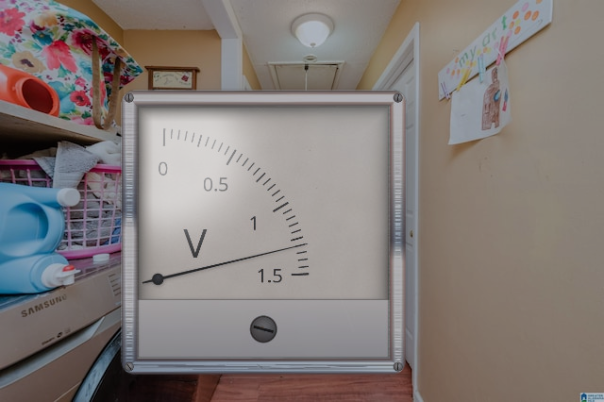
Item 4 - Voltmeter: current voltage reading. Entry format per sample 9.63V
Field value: 1.3V
